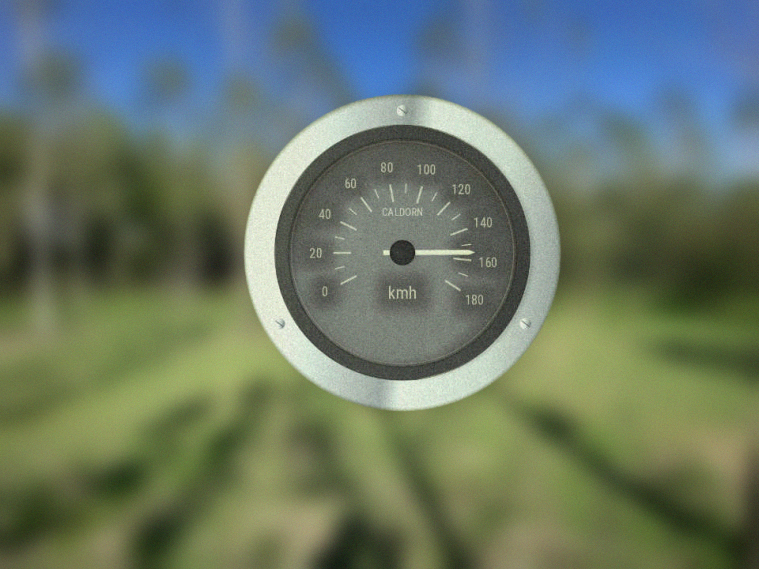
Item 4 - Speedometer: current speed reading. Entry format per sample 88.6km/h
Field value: 155km/h
